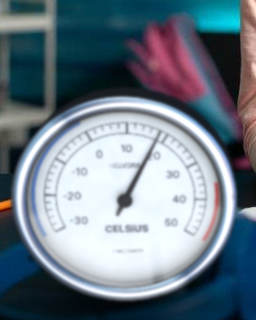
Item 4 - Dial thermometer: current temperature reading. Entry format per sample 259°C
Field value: 18°C
